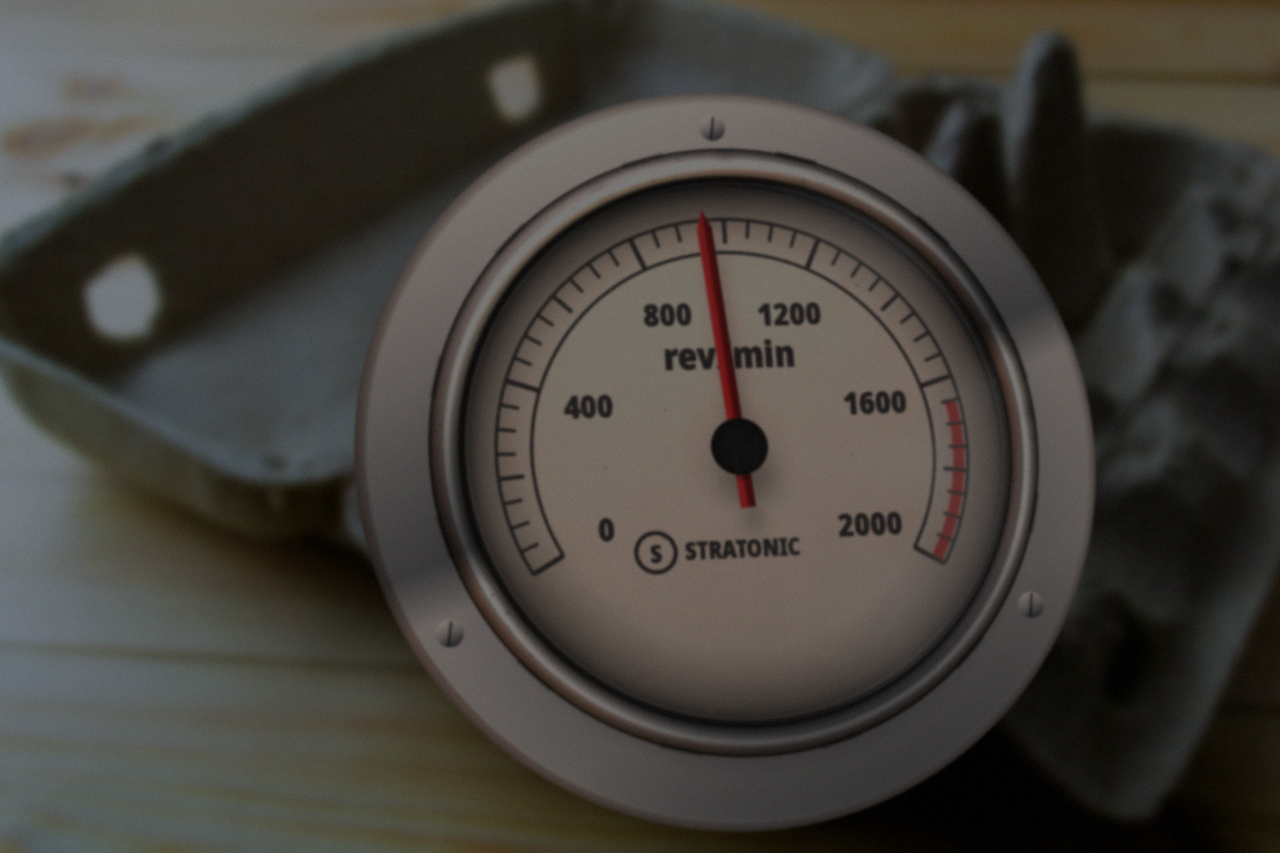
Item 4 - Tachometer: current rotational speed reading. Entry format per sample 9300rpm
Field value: 950rpm
